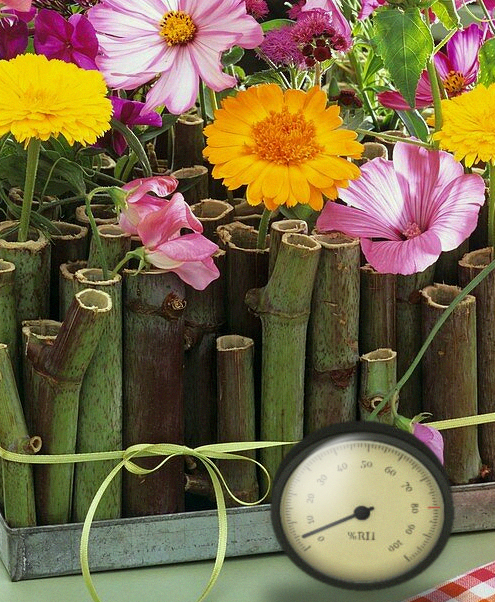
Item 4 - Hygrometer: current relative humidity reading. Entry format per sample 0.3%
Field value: 5%
